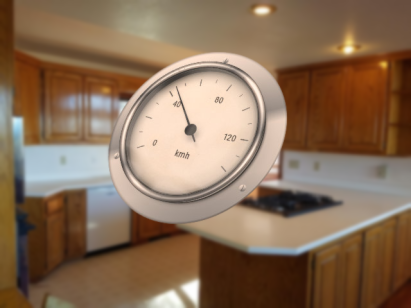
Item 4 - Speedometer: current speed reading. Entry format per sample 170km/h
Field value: 45km/h
